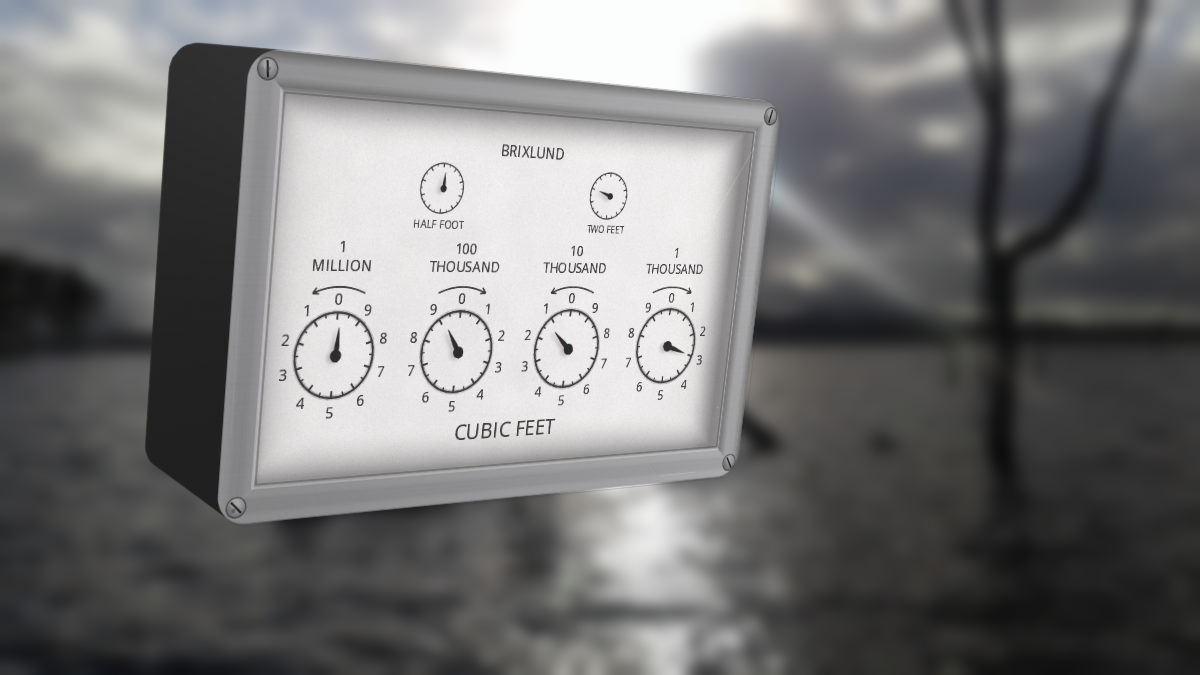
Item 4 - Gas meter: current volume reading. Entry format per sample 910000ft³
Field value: 991300ft³
